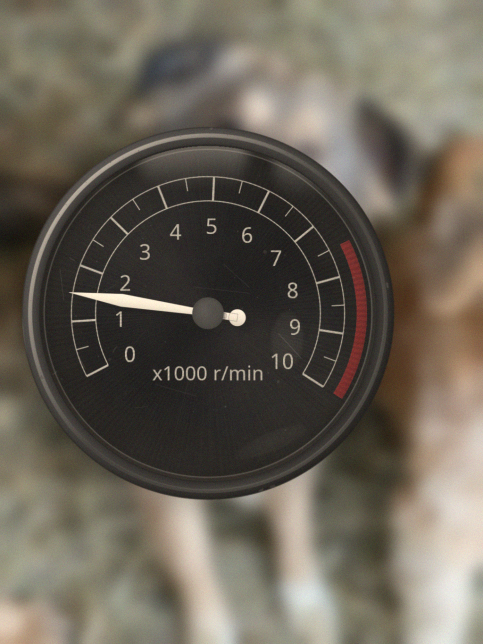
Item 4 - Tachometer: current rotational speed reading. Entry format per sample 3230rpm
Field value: 1500rpm
